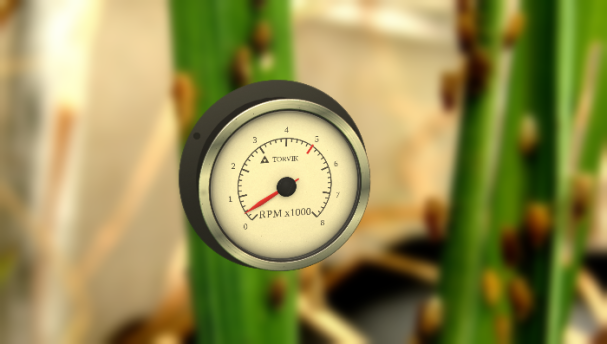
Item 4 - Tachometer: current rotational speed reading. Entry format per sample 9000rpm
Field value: 400rpm
